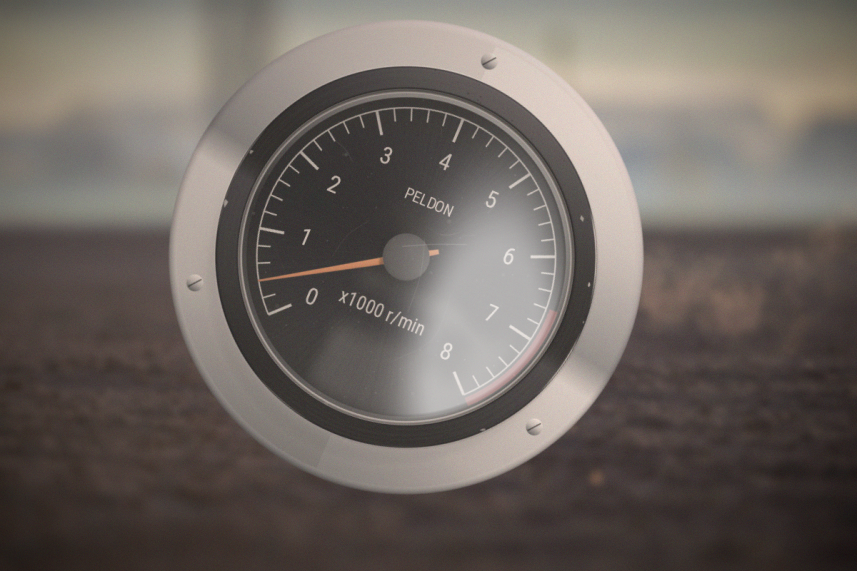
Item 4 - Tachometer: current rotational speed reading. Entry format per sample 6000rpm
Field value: 400rpm
